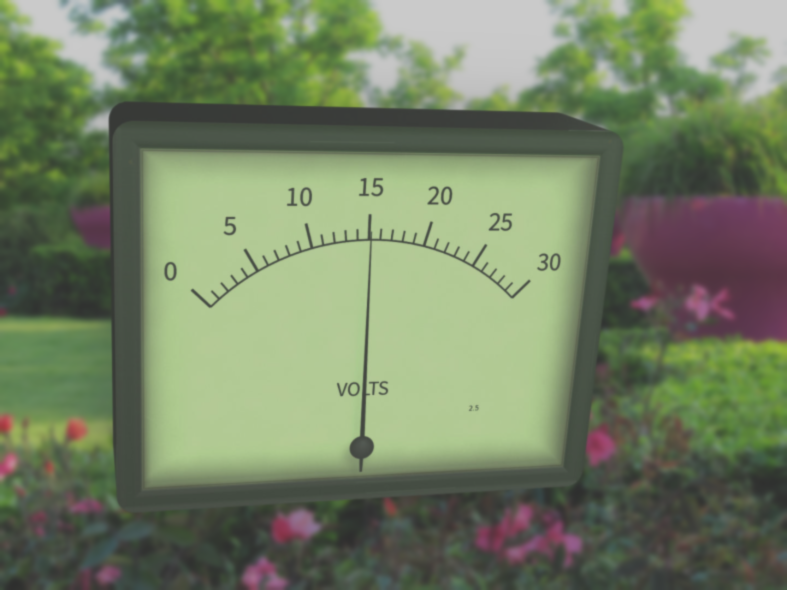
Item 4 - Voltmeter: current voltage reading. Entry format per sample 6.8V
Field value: 15V
